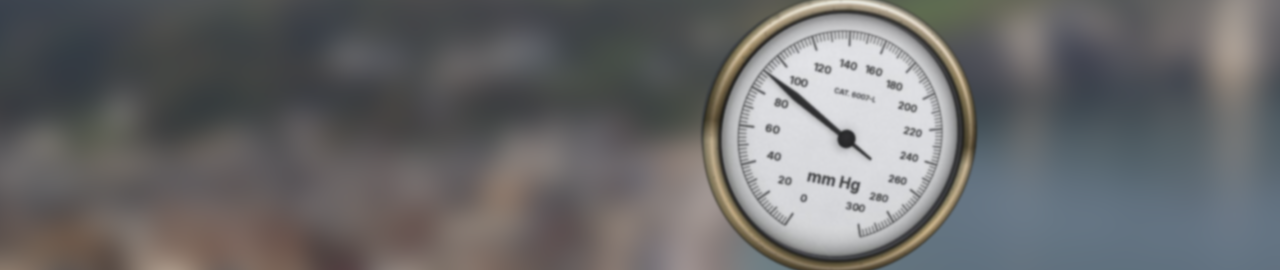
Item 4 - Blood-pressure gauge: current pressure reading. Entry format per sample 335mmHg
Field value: 90mmHg
